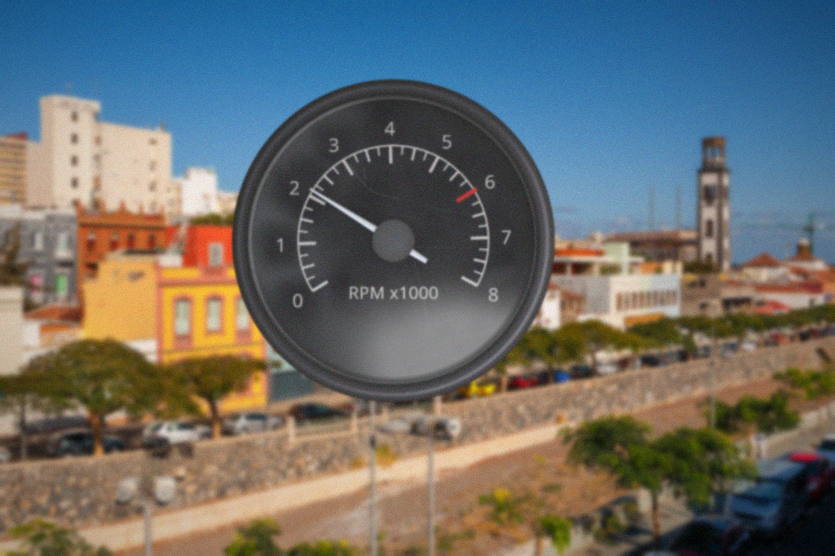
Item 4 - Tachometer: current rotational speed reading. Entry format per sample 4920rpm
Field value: 2125rpm
